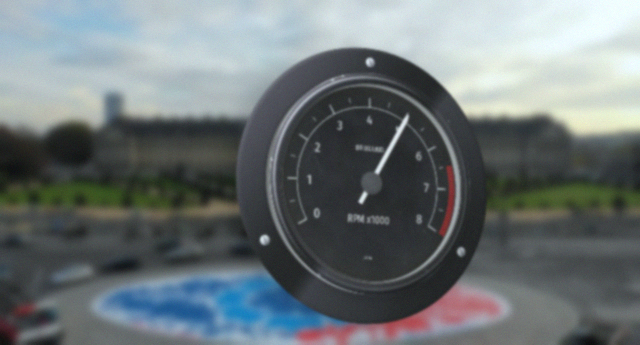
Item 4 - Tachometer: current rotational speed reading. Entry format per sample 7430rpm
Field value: 5000rpm
